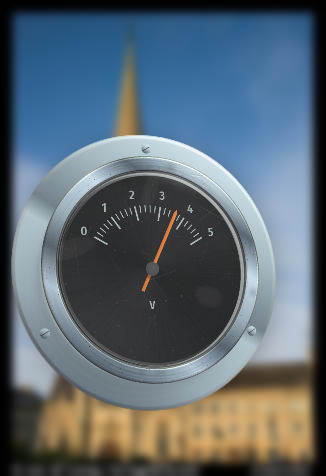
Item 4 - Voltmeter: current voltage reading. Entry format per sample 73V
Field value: 3.6V
